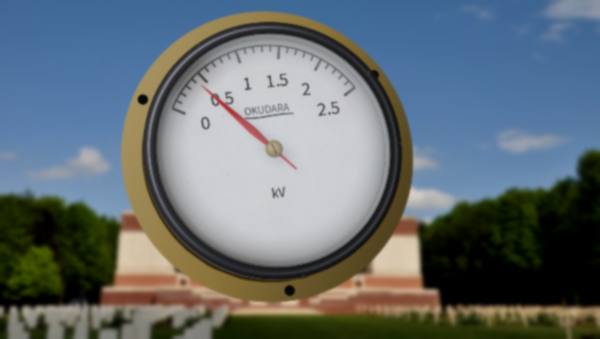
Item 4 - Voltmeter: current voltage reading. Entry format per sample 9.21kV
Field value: 0.4kV
